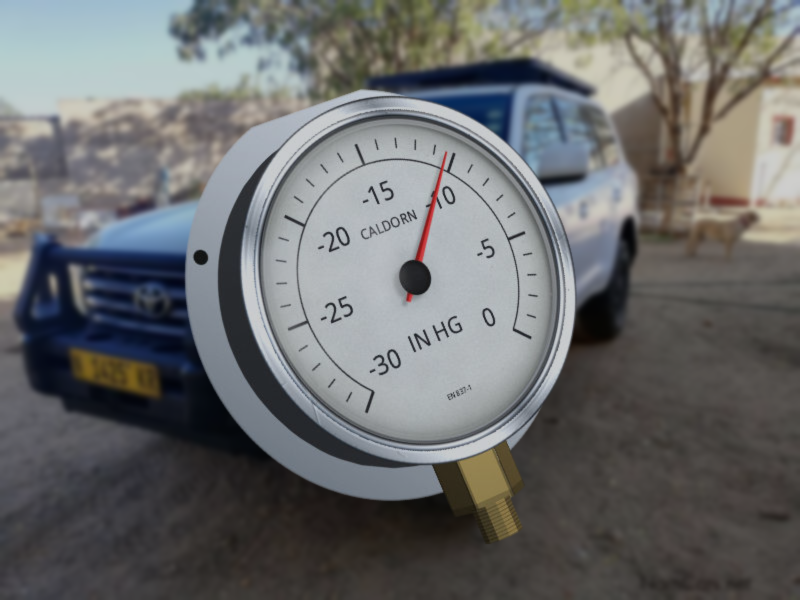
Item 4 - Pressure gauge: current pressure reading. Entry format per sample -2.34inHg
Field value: -10.5inHg
